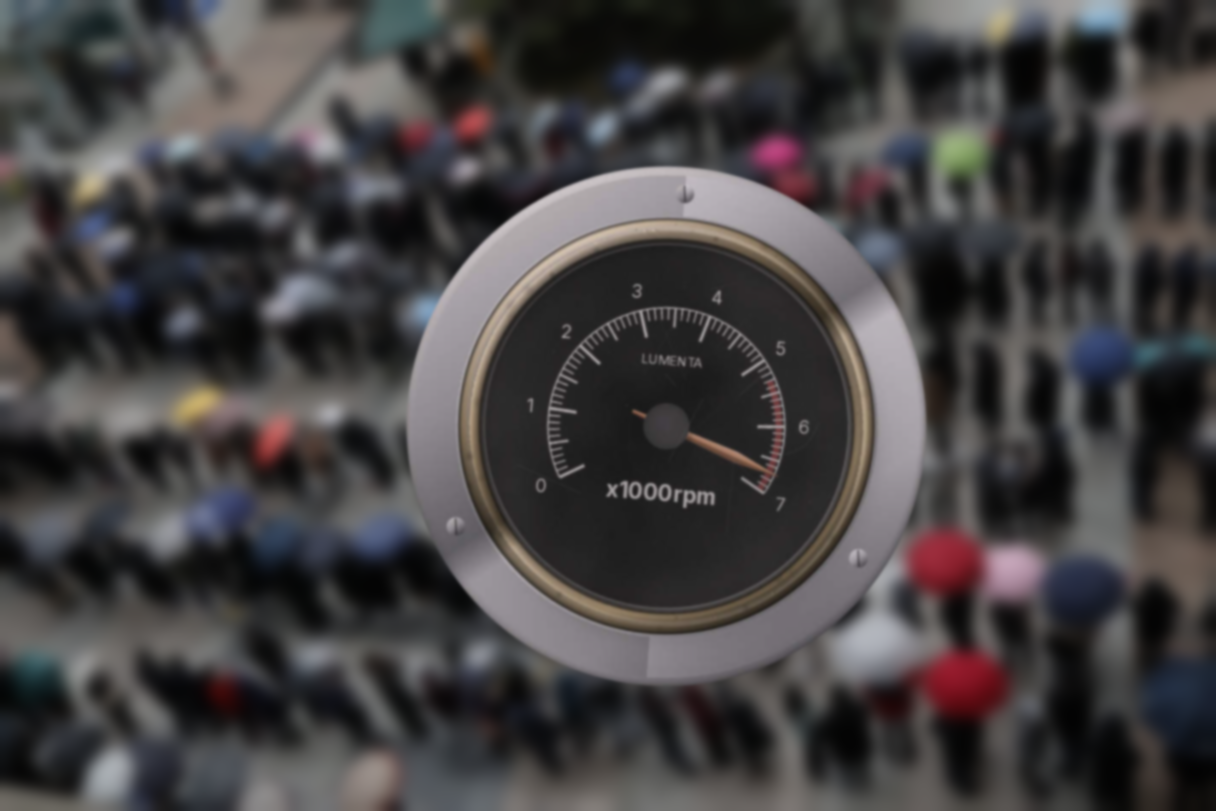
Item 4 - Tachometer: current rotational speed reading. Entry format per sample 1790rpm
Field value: 6700rpm
